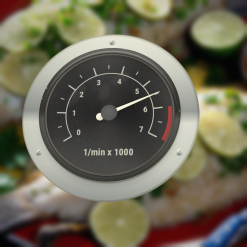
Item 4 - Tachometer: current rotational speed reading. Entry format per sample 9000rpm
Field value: 5500rpm
